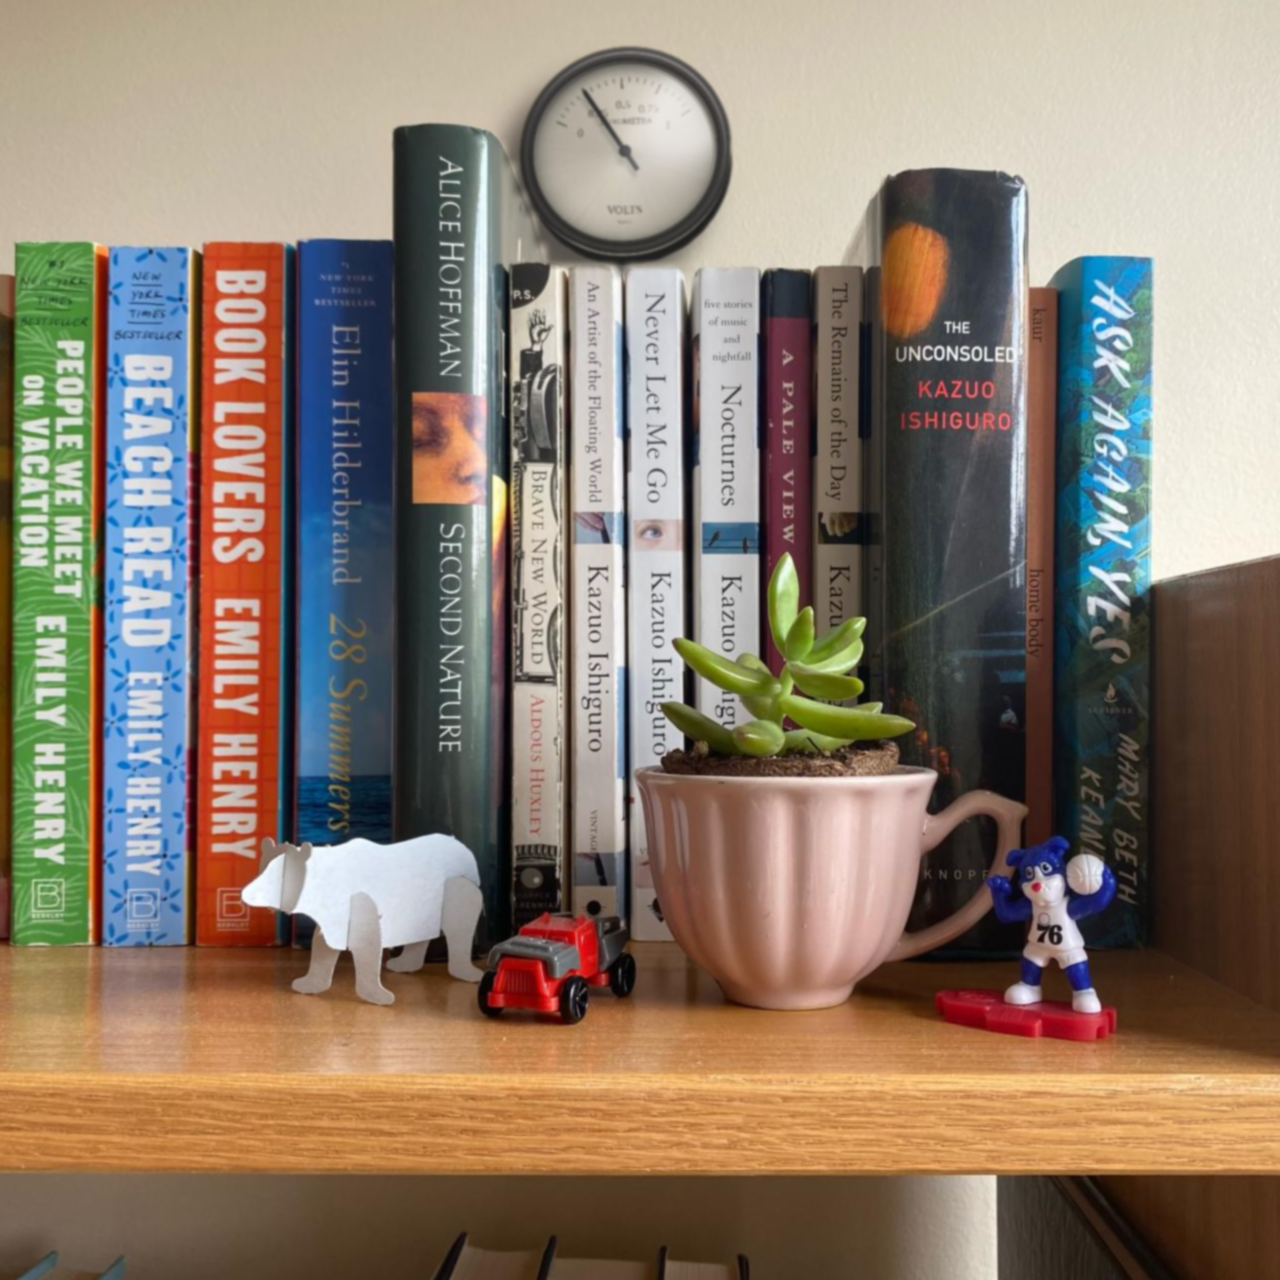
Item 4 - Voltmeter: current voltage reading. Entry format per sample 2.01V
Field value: 0.25V
